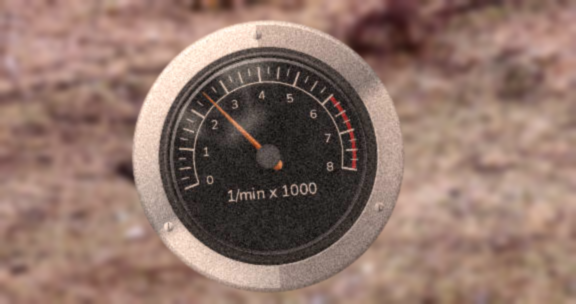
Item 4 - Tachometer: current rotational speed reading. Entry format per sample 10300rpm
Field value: 2500rpm
